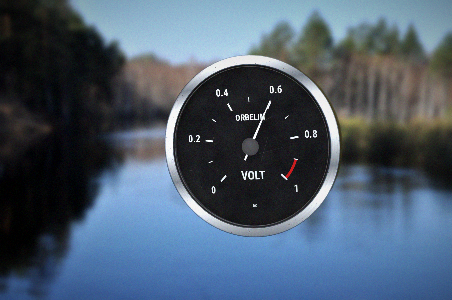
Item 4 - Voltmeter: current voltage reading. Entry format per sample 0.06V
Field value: 0.6V
